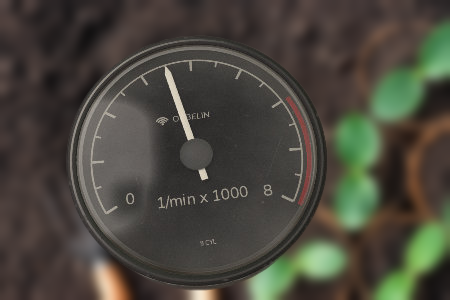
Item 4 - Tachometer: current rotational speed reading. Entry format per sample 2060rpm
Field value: 3500rpm
